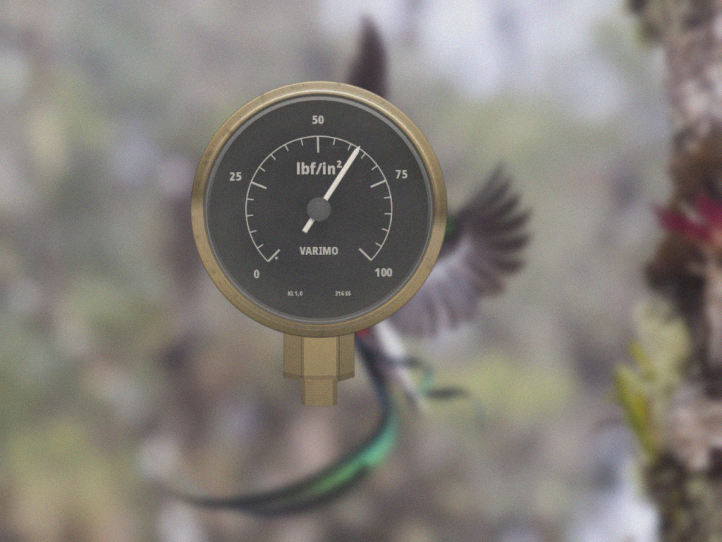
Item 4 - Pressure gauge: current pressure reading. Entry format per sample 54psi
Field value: 62.5psi
